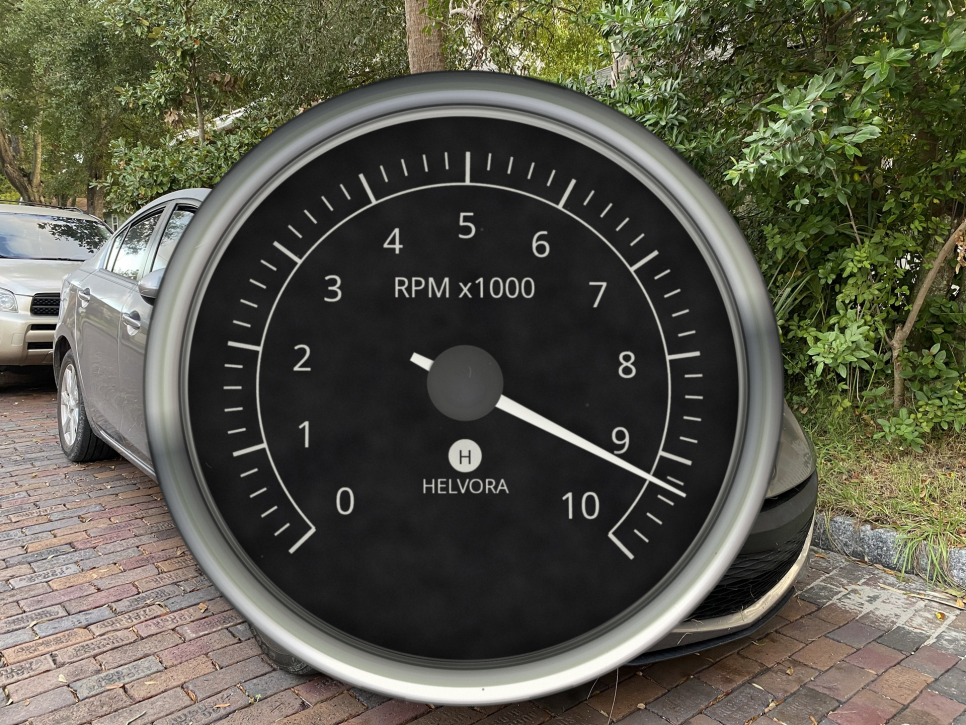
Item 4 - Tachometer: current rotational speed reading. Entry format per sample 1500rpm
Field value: 9300rpm
